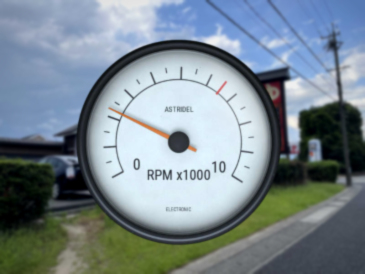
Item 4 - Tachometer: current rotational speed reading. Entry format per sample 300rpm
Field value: 2250rpm
